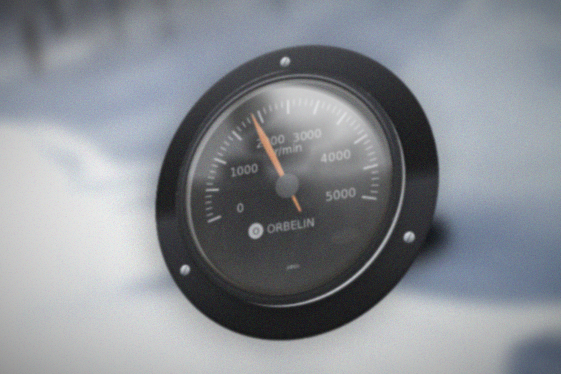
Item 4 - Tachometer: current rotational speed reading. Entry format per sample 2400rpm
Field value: 1900rpm
